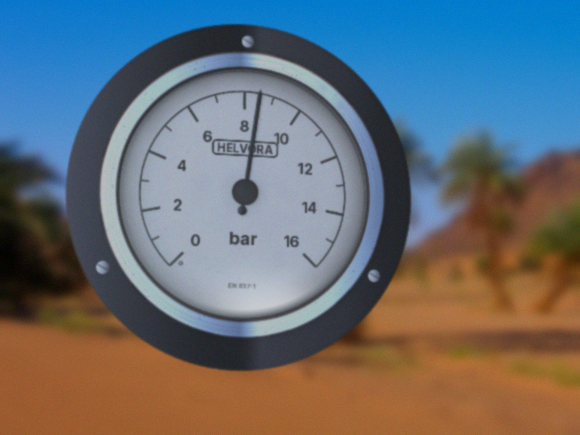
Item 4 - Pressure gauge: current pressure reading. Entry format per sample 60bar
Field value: 8.5bar
